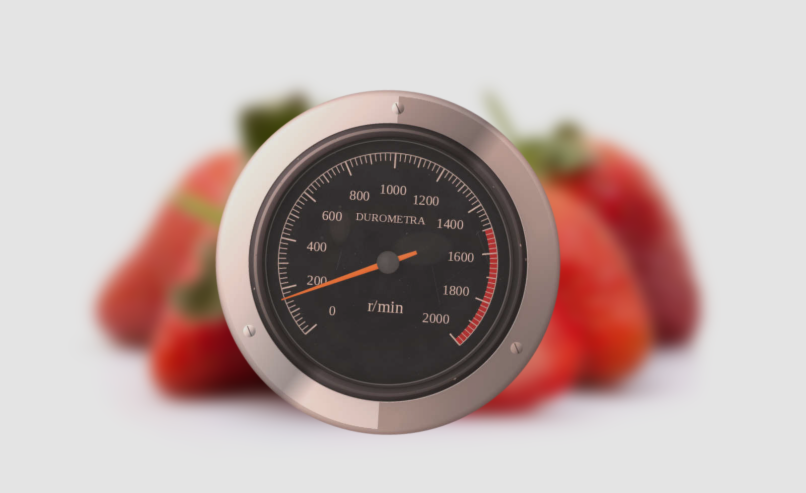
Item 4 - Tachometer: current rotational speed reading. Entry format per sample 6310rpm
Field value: 160rpm
